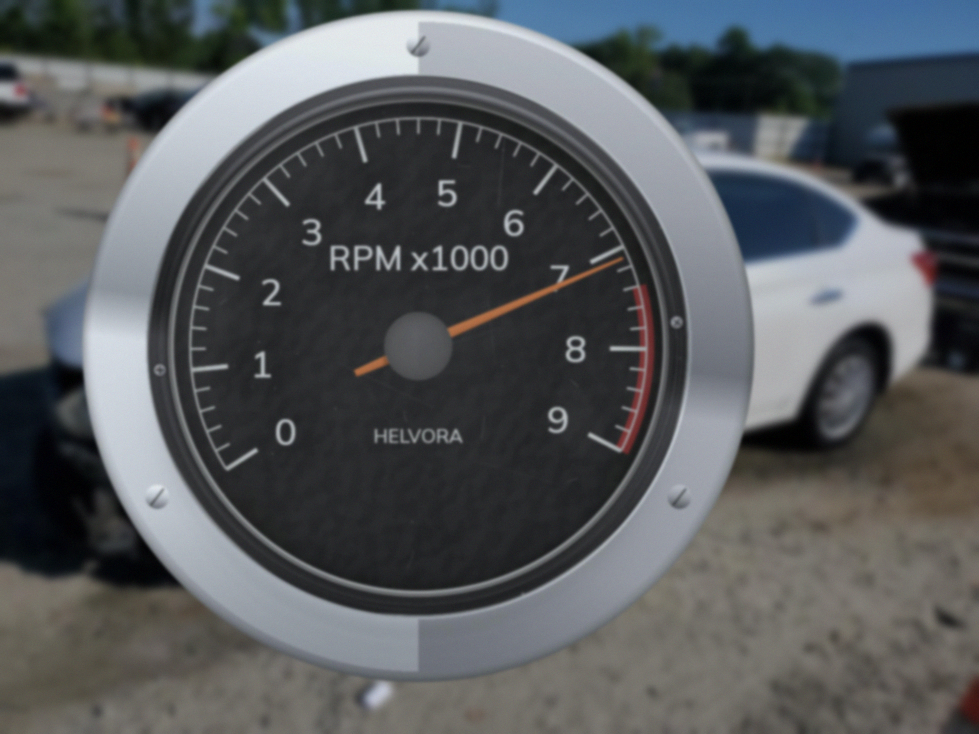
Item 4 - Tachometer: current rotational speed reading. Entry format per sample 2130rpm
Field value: 7100rpm
